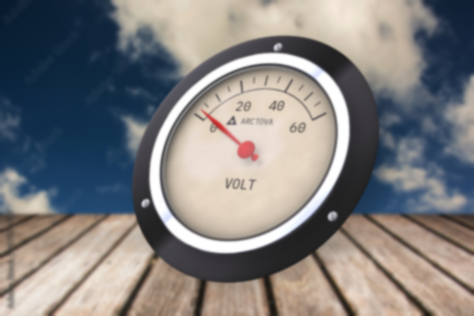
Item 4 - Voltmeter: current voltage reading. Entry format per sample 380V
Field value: 2.5V
